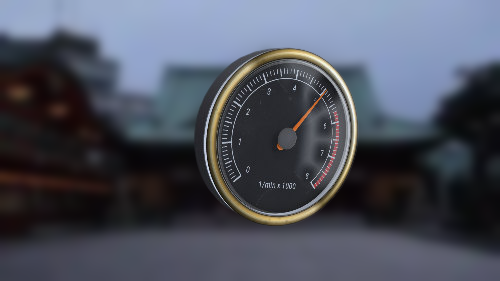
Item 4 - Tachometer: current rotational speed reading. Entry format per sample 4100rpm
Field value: 5000rpm
